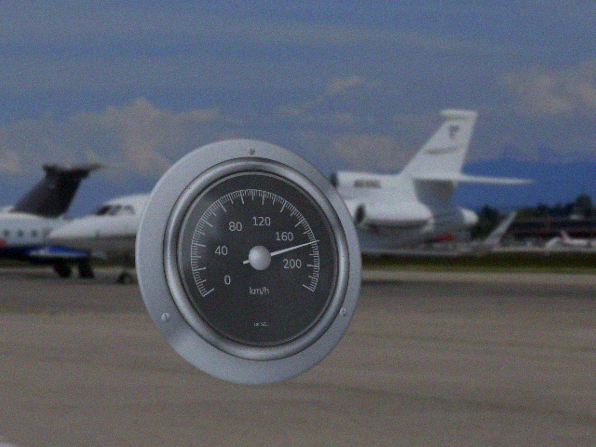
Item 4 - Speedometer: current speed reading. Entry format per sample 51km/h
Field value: 180km/h
